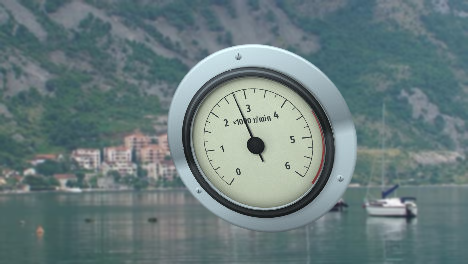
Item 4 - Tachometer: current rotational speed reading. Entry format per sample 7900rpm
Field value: 2750rpm
